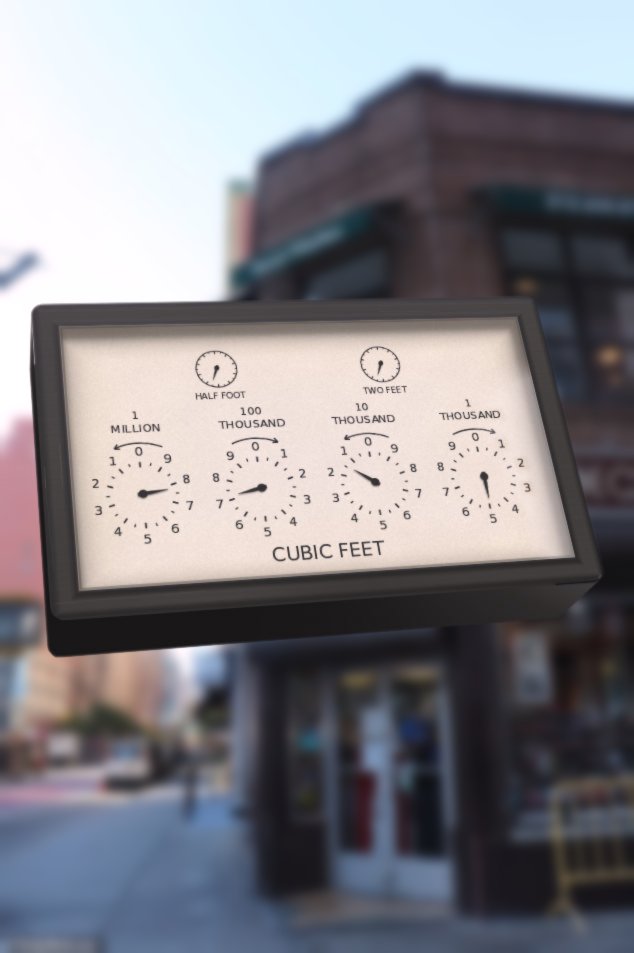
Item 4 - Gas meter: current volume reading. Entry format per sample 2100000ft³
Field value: 771500ft³
